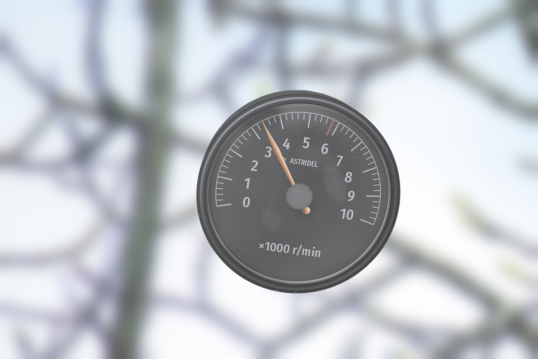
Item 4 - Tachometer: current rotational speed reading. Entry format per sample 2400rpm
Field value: 3400rpm
